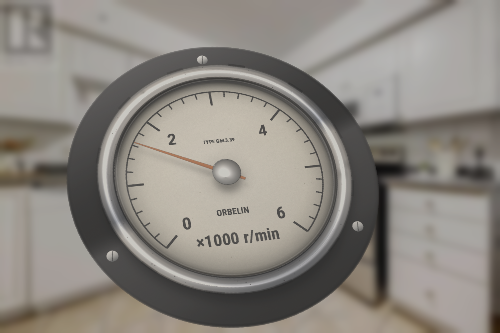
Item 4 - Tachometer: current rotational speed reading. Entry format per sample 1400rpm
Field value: 1600rpm
